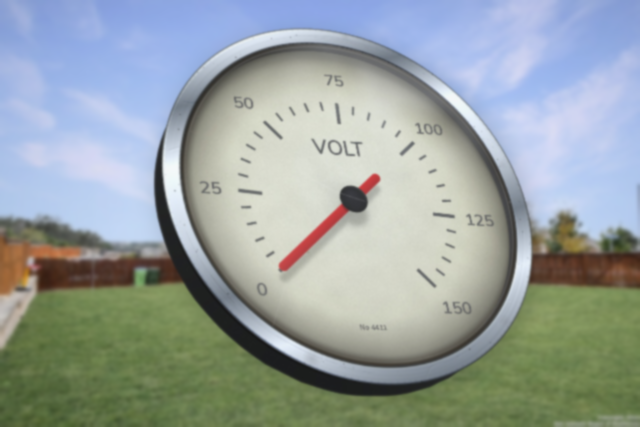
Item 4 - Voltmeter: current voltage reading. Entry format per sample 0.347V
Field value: 0V
